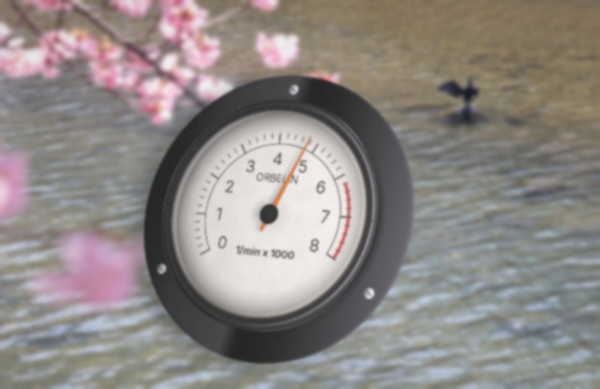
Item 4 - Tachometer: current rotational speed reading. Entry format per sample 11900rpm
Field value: 4800rpm
